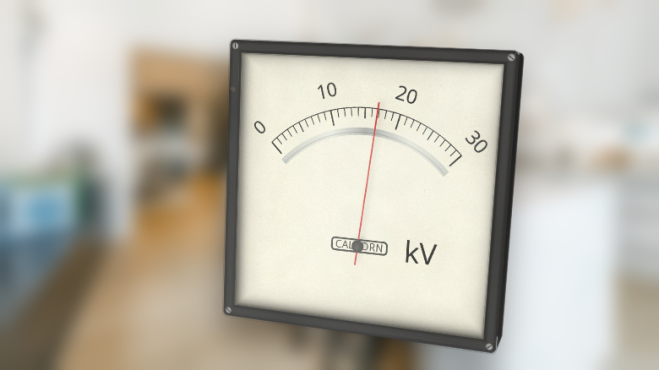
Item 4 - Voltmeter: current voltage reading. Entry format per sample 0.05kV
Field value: 17kV
